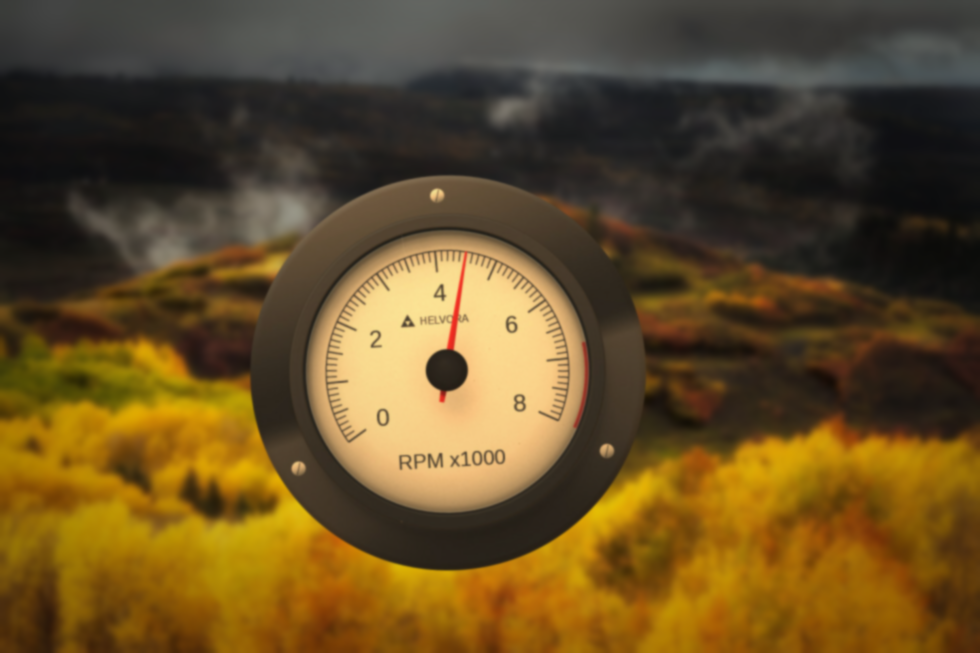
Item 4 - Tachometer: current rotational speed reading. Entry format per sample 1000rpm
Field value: 4500rpm
